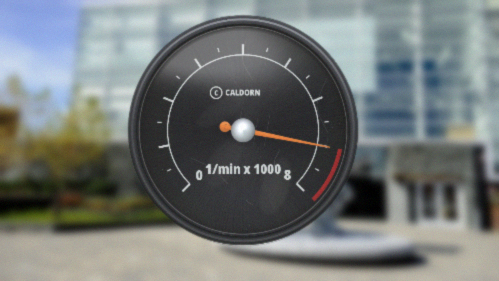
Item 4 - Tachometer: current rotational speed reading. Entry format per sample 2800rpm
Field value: 7000rpm
